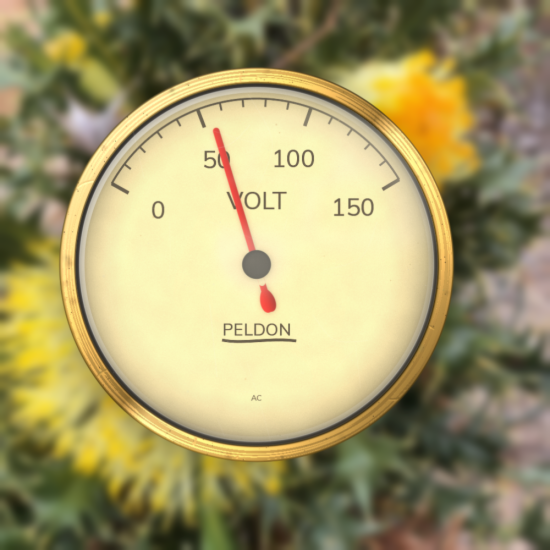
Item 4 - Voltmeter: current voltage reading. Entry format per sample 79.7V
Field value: 55V
